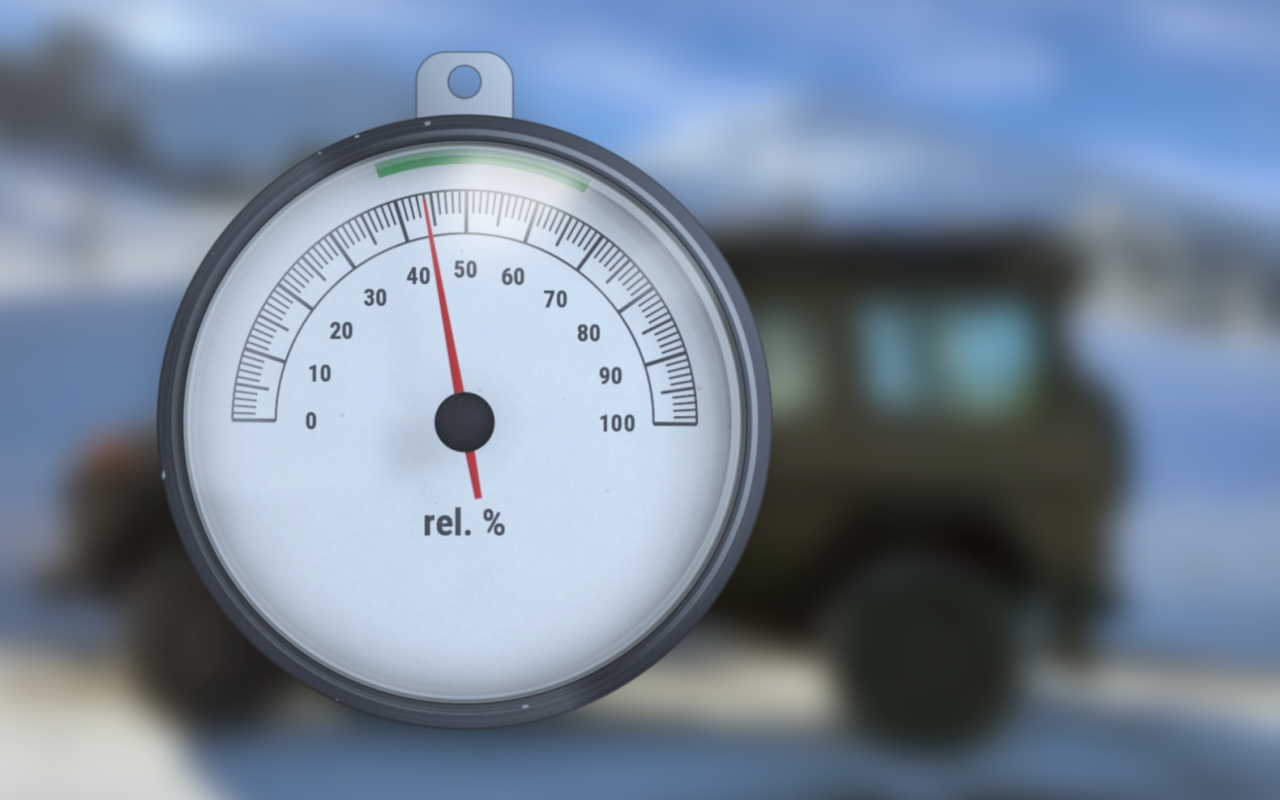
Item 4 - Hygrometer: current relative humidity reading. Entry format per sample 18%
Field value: 44%
